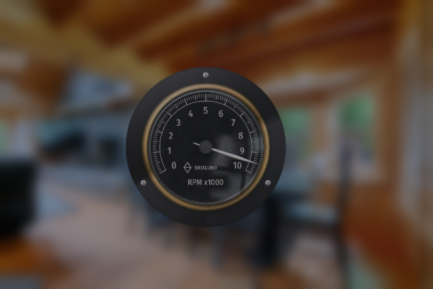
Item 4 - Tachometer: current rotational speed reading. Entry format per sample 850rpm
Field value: 9500rpm
